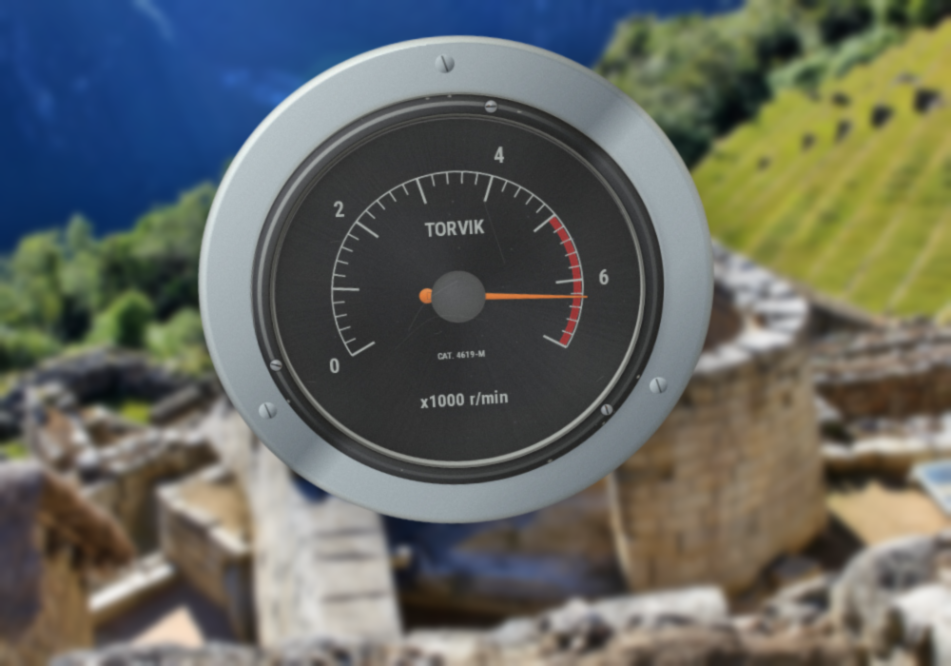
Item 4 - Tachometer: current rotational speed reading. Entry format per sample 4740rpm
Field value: 6200rpm
